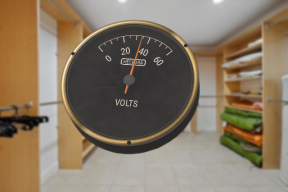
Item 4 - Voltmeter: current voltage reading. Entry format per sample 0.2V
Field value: 35V
